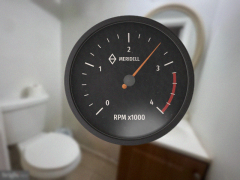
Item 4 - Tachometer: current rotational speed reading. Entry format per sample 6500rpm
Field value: 2600rpm
